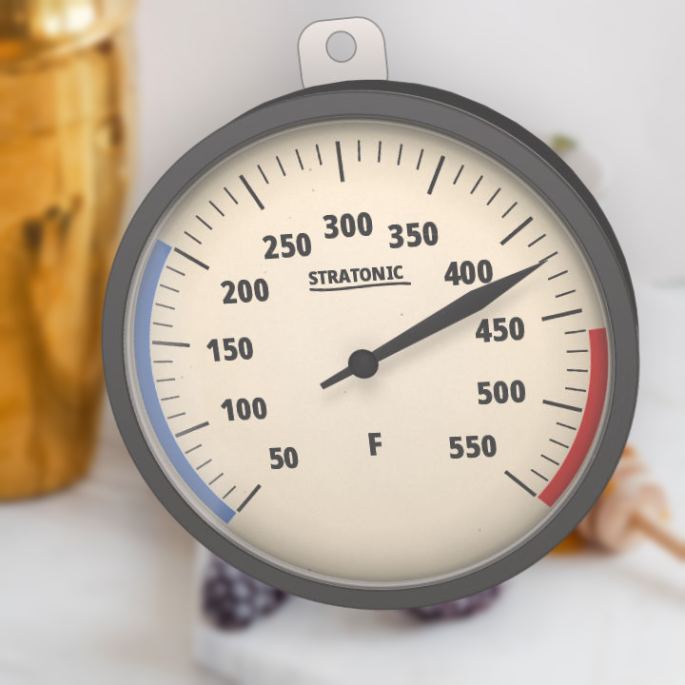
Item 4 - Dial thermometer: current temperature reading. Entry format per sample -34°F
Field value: 420°F
